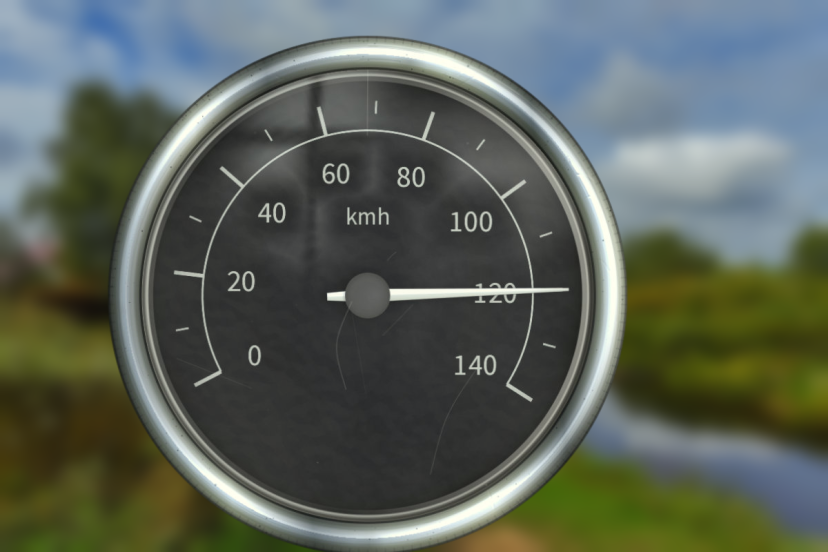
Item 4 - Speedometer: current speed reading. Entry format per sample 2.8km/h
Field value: 120km/h
